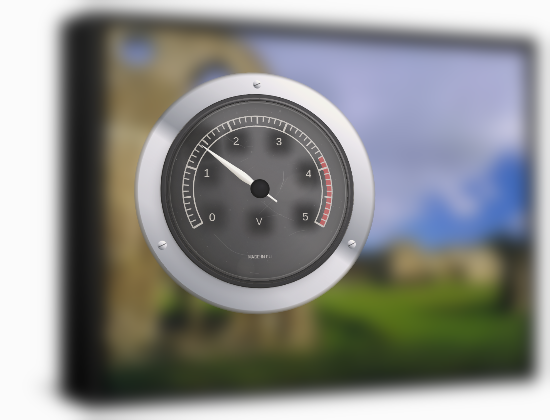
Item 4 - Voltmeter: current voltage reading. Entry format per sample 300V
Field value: 1.4V
